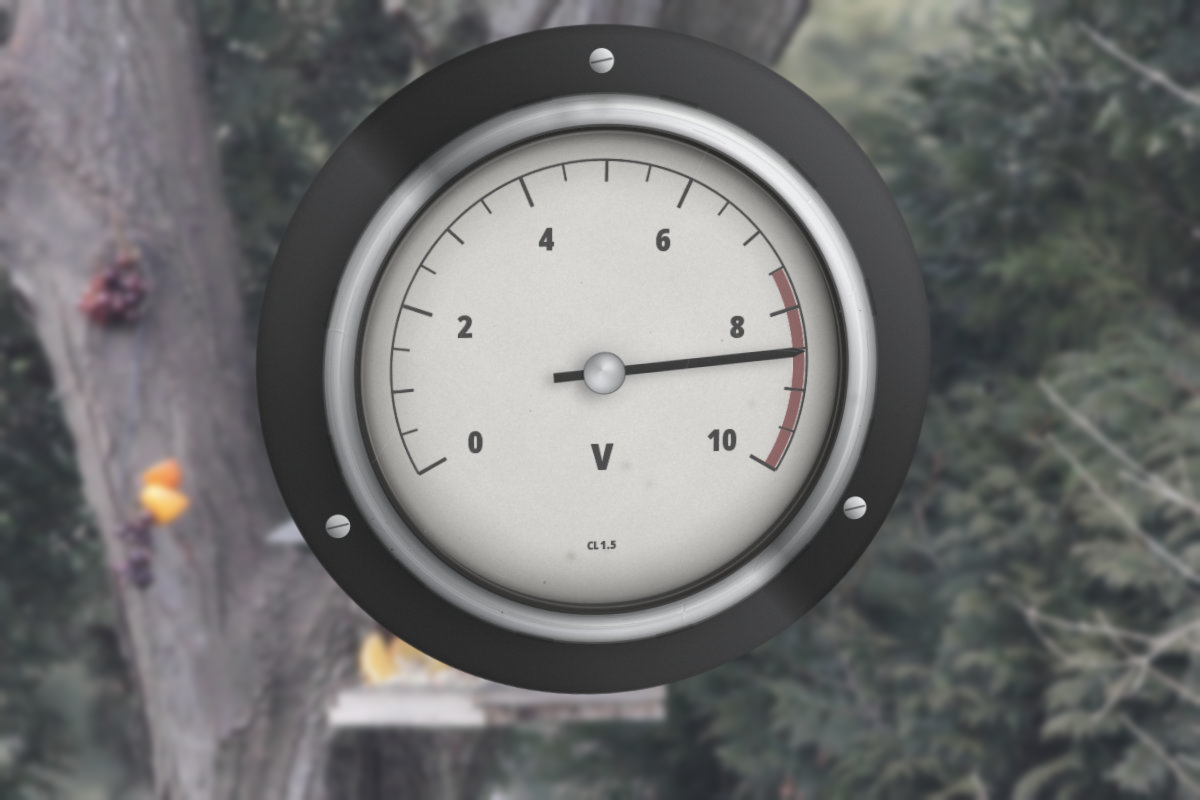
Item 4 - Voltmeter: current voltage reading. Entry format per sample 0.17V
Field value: 8.5V
